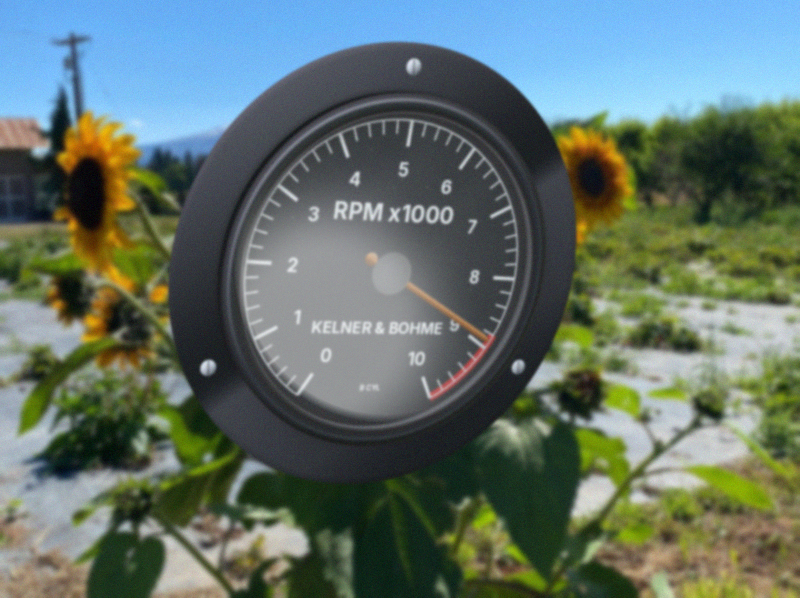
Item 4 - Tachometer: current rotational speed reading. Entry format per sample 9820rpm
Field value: 8900rpm
